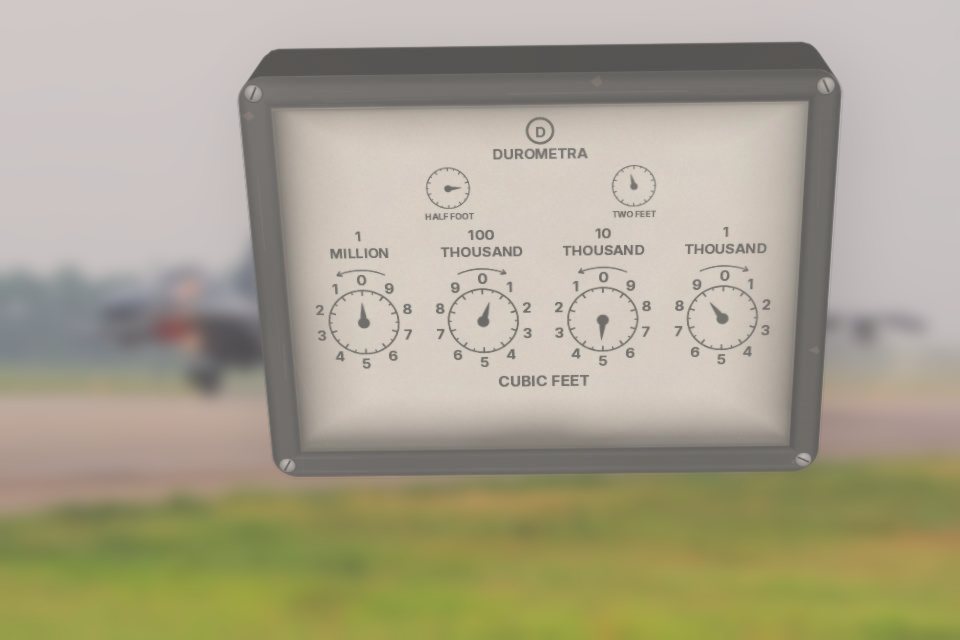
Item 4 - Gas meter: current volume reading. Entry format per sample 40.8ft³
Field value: 4900ft³
